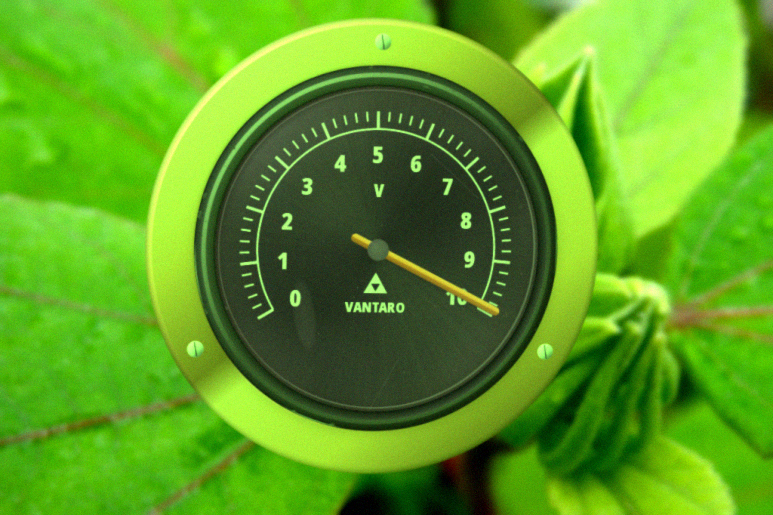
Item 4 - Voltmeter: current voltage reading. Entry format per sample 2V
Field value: 9.9V
